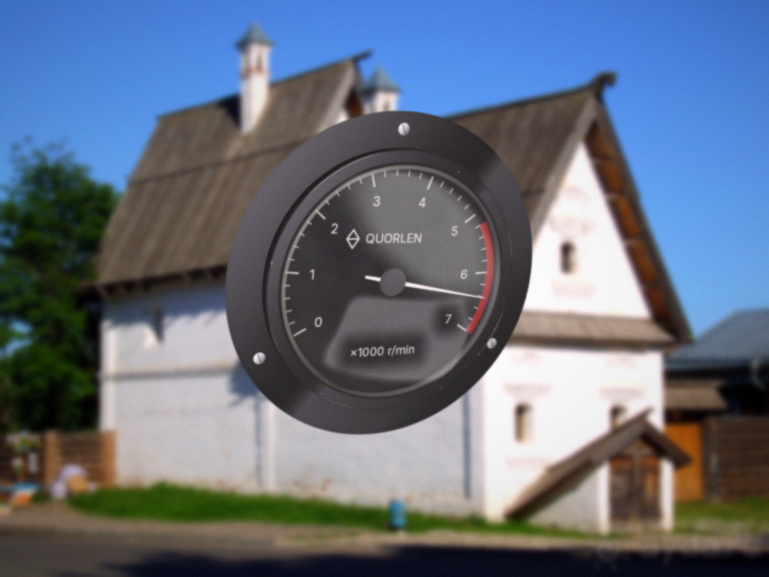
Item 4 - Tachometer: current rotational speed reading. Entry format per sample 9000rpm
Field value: 6400rpm
